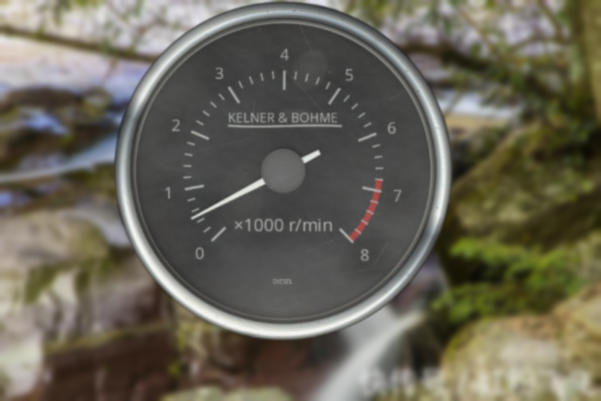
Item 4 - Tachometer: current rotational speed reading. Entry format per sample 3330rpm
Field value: 500rpm
